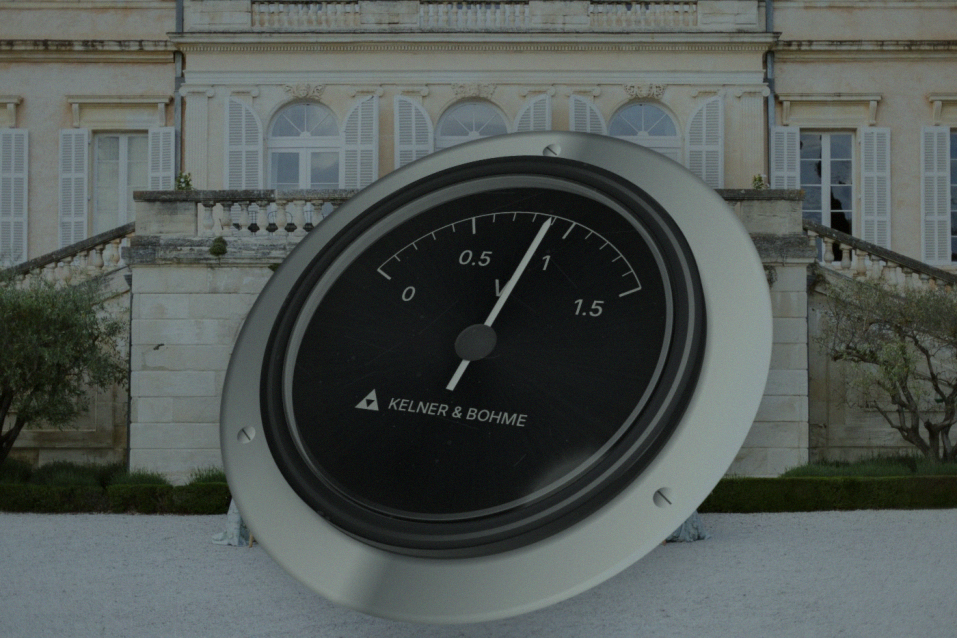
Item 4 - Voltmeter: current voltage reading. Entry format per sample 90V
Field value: 0.9V
